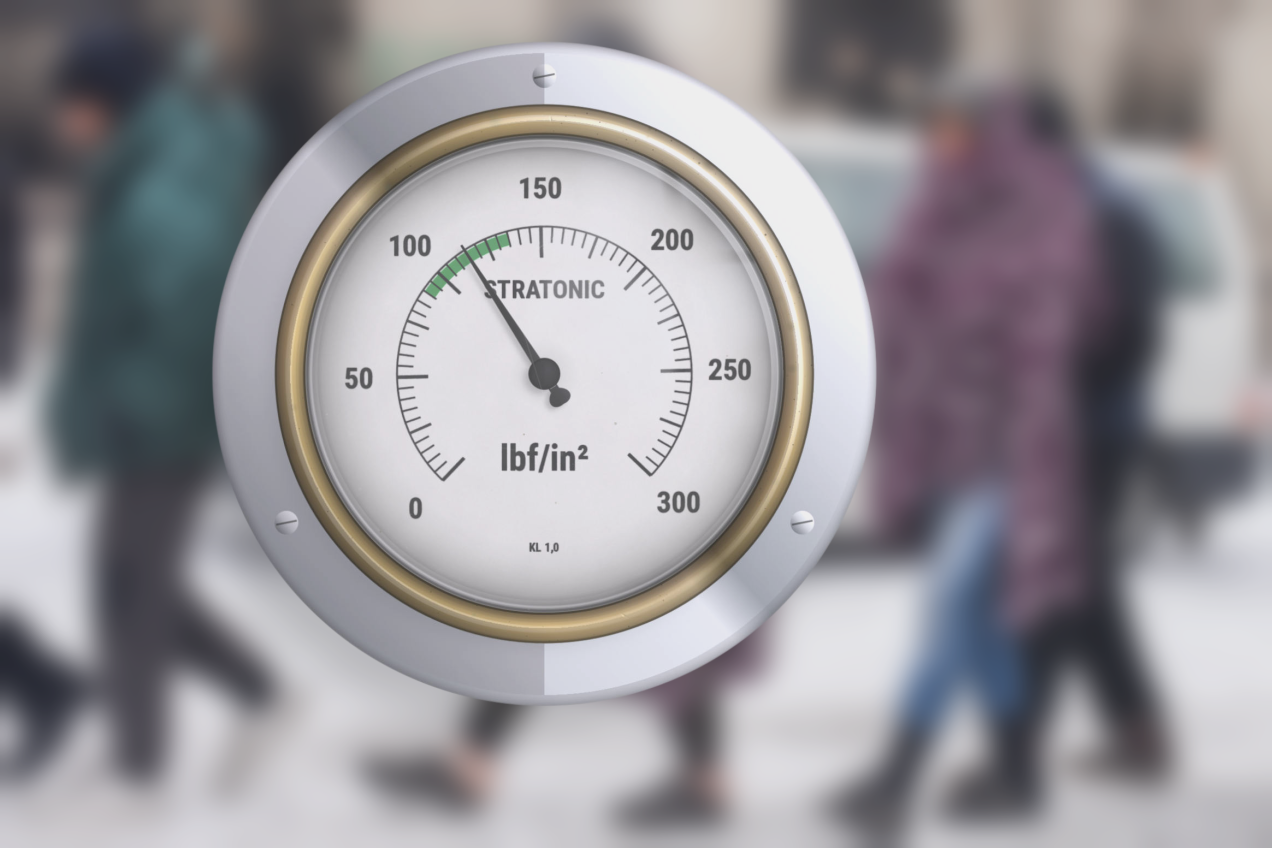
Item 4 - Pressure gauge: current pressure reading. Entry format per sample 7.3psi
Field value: 115psi
